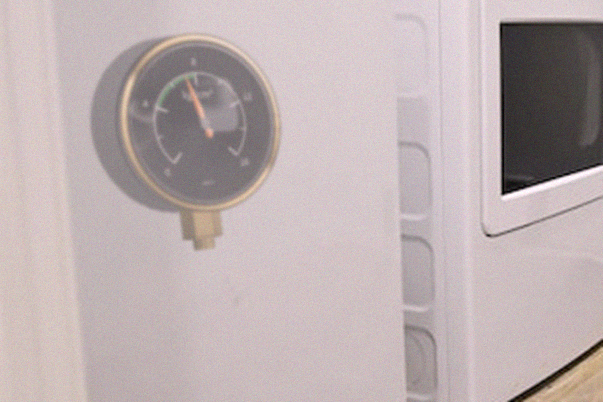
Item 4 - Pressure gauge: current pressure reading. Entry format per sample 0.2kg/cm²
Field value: 7kg/cm²
